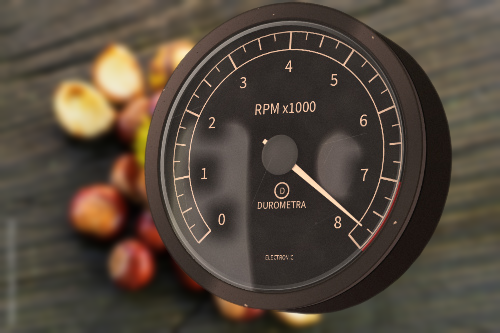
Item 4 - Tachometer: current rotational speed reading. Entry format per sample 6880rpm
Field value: 7750rpm
